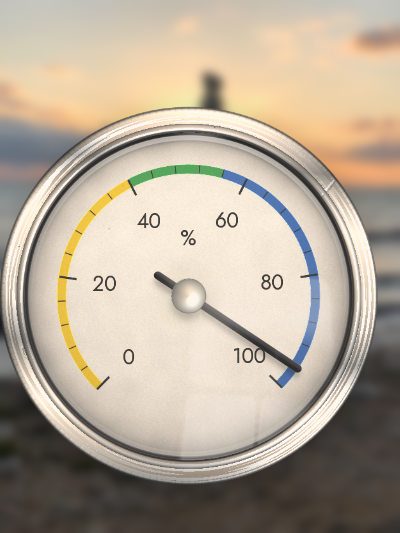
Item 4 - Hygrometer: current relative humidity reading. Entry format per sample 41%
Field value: 96%
